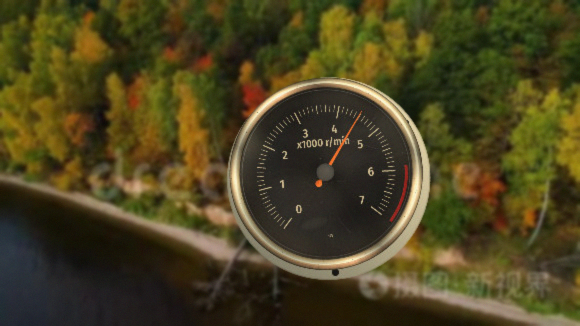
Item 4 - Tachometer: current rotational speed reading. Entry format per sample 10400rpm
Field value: 4500rpm
